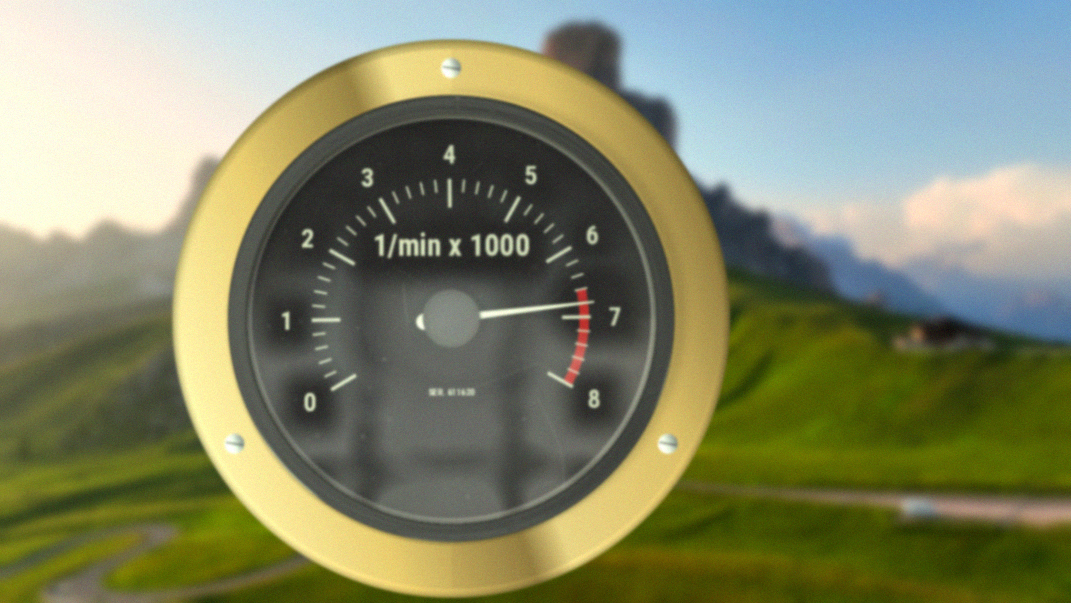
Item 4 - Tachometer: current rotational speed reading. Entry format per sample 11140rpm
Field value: 6800rpm
